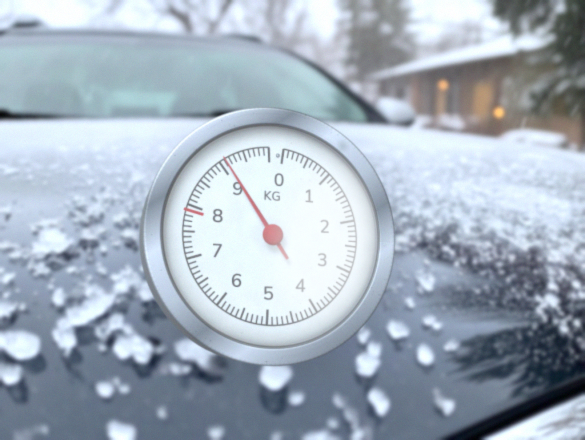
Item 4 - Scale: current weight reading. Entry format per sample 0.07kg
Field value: 9.1kg
